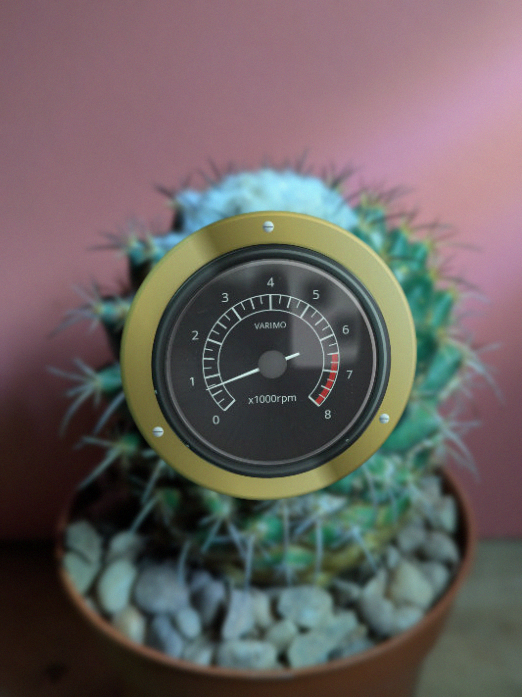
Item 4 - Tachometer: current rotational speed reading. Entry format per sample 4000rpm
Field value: 750rpm
